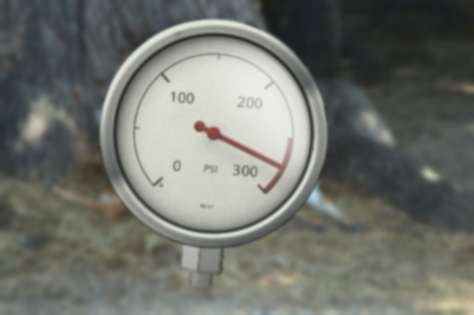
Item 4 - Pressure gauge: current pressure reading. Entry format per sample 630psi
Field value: 275psi
